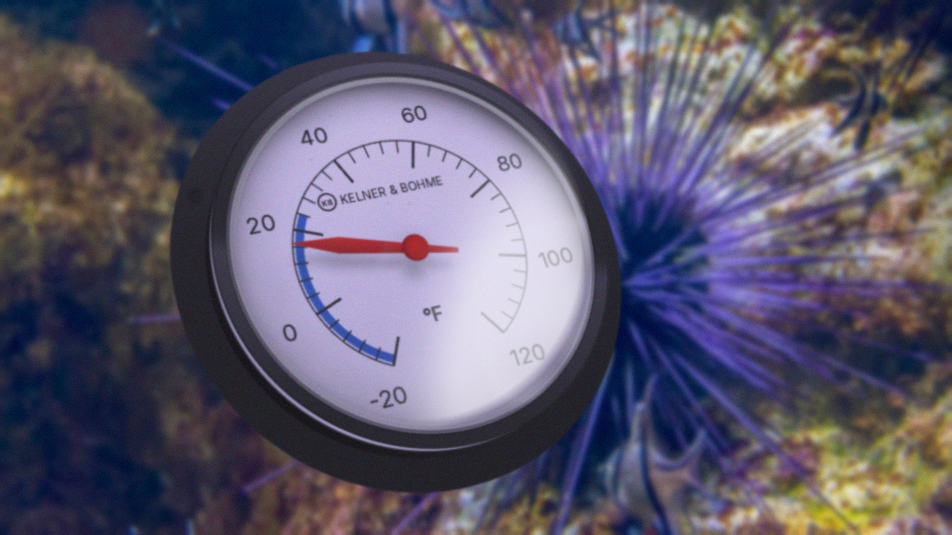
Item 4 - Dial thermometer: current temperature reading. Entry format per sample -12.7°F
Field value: 16°F
